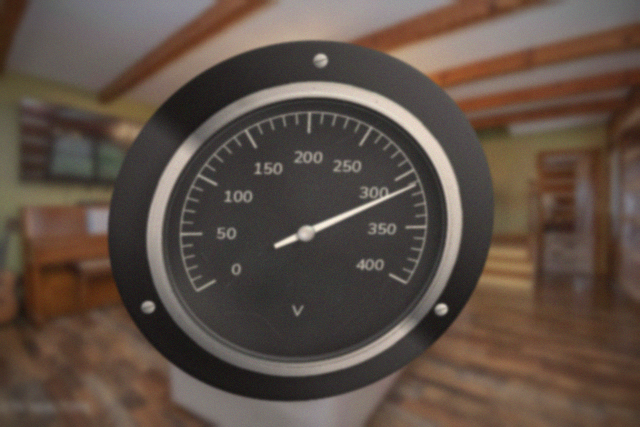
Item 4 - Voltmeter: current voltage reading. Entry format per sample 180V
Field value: 310V
